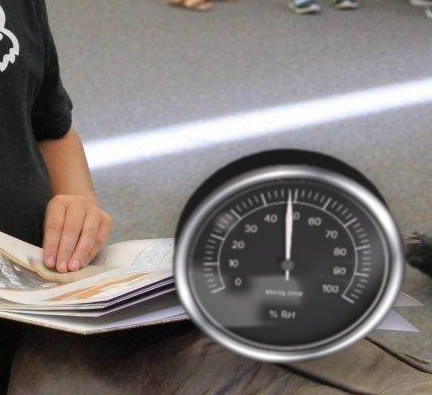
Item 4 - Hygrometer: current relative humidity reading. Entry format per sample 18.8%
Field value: 48%
